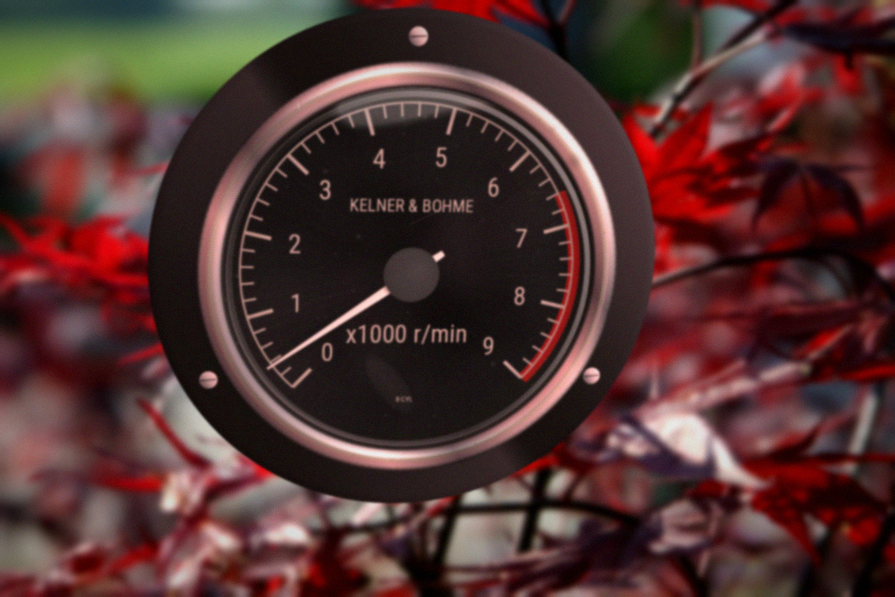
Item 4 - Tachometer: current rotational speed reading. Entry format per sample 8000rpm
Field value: 400rpm
